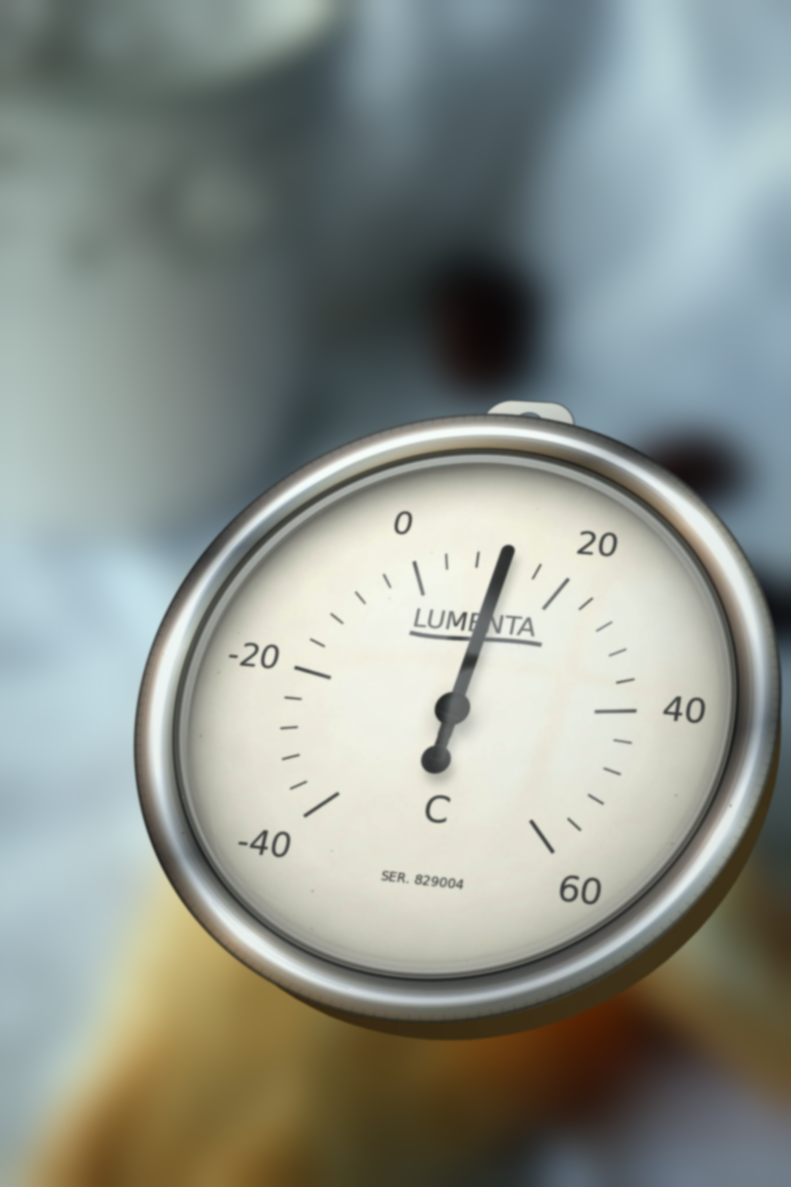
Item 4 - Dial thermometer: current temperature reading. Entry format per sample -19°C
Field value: 12°C
